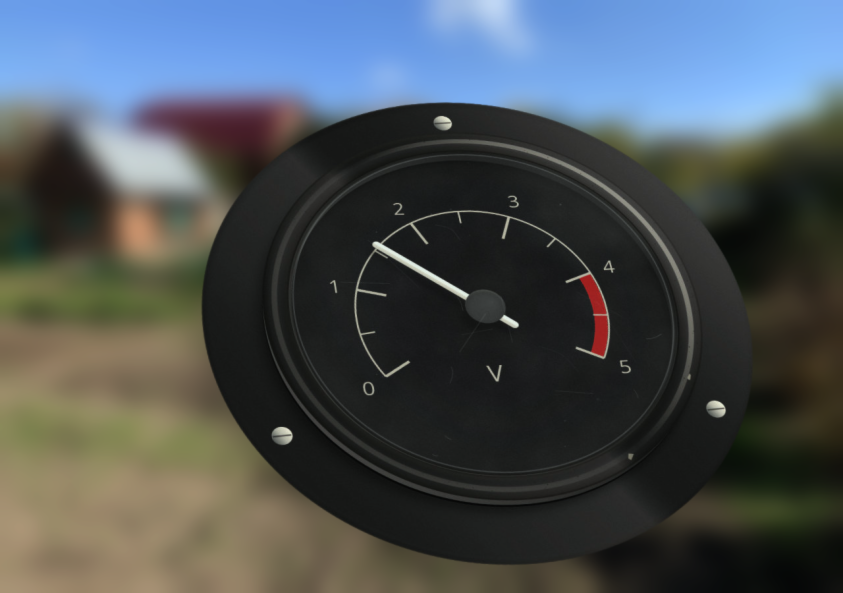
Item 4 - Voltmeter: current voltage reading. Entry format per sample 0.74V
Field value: 1.5V
